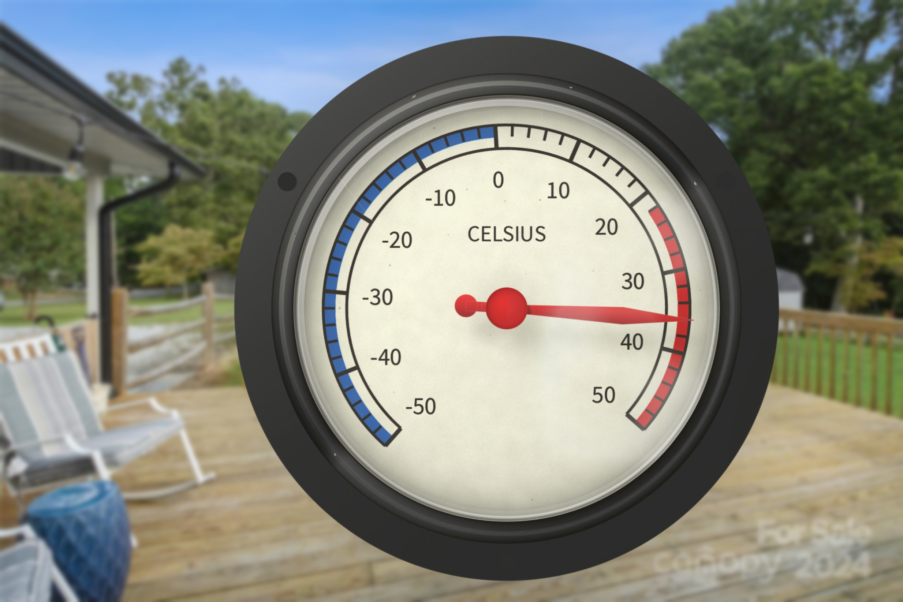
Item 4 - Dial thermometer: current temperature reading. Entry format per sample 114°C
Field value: 36°C
